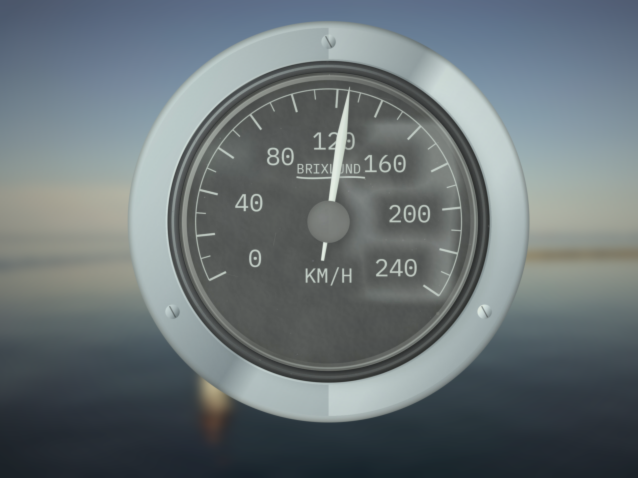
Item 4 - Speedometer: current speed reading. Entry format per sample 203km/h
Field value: 125km/h
